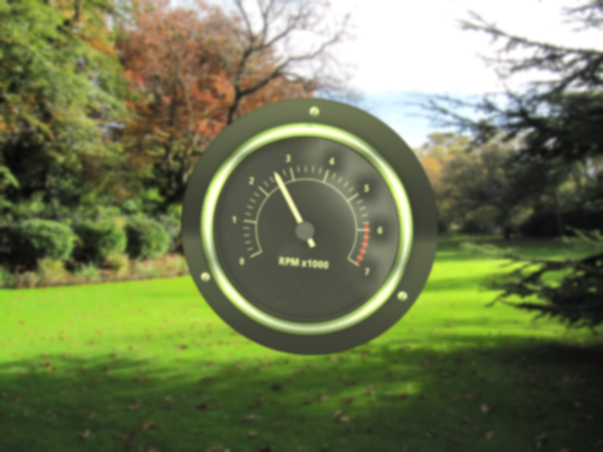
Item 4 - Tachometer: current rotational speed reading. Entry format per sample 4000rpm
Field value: 2600rpm
